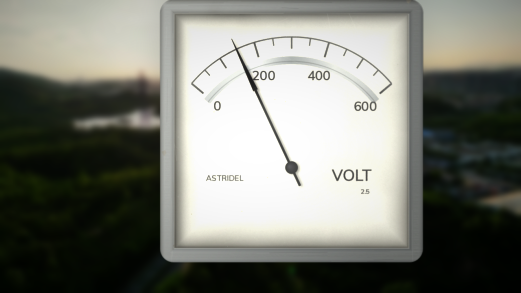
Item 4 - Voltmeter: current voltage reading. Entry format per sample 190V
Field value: 150V
